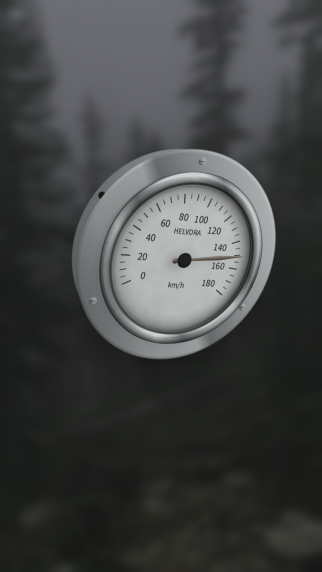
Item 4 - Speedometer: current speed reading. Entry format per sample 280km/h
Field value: 150km/h
